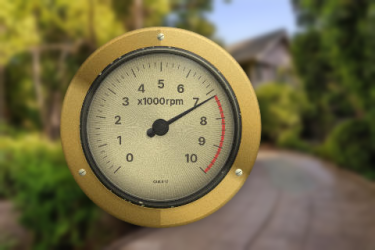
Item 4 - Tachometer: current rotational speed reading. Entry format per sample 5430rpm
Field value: 7200rpm
